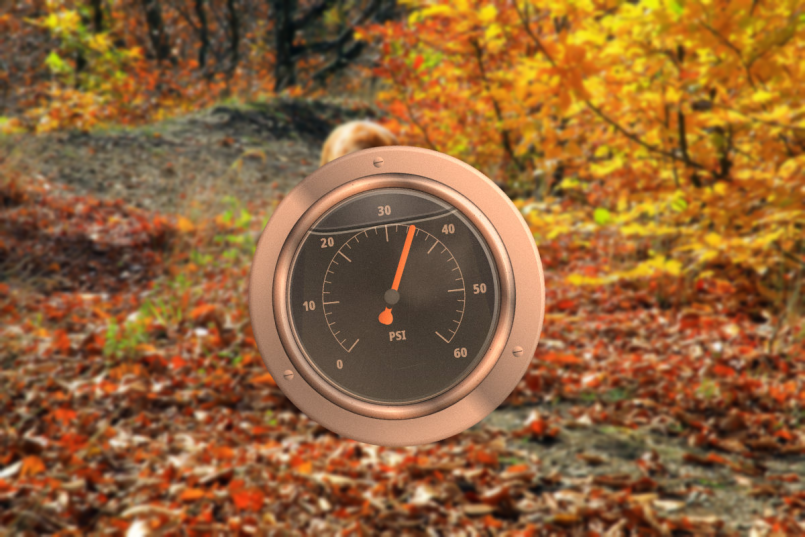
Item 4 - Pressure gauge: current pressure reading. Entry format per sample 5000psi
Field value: 35psi
